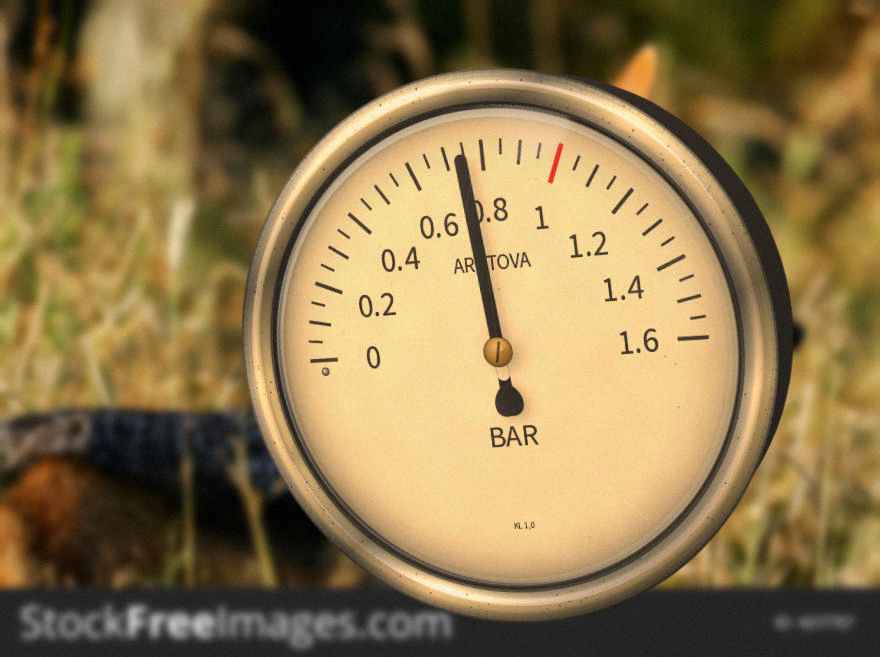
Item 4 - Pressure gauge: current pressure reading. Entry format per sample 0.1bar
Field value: 0.75bar
